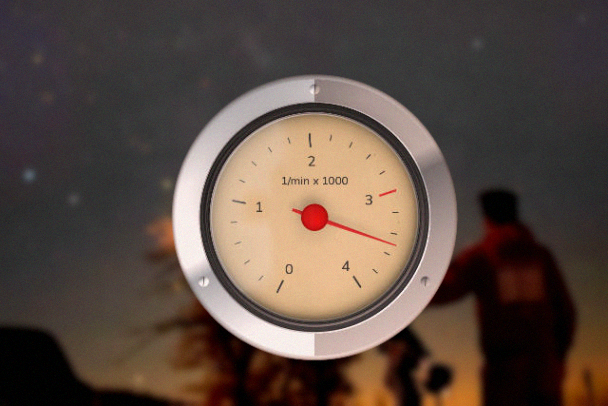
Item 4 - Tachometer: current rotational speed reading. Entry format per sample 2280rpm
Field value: 3500rpm
